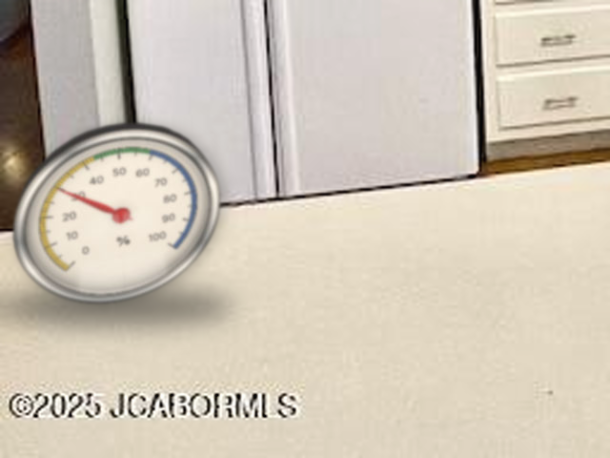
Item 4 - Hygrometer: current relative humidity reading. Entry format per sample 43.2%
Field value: 30%
